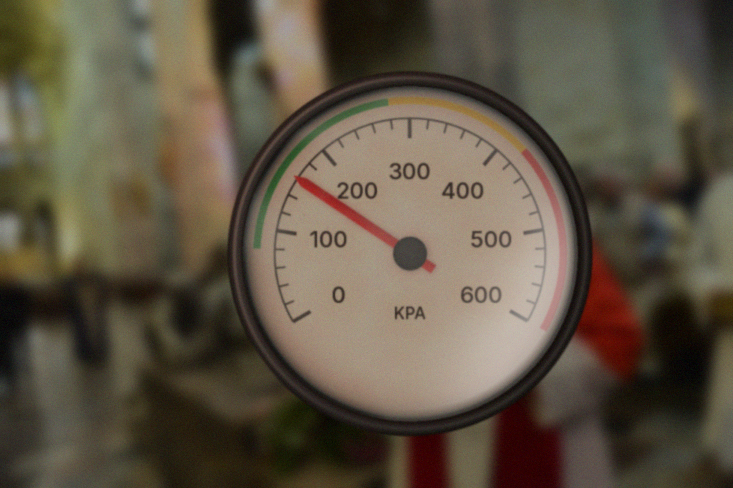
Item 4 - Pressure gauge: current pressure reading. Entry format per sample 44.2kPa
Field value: 160kPa
